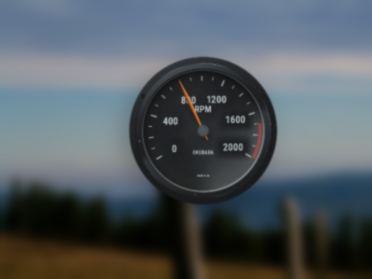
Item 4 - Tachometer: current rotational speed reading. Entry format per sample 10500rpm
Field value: 800rpm
